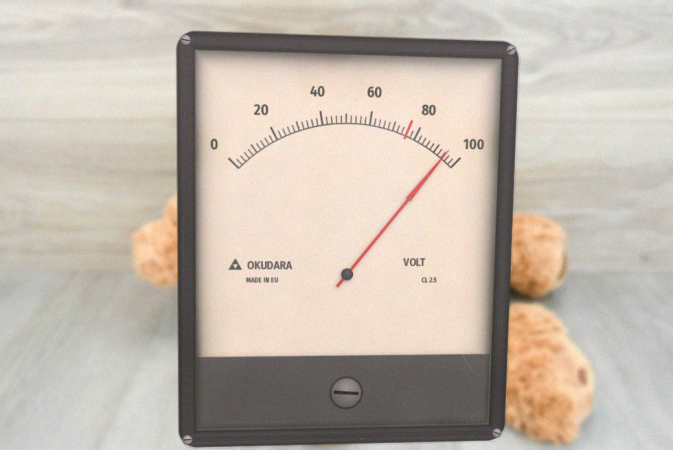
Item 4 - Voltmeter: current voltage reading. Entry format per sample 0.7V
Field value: 94V
